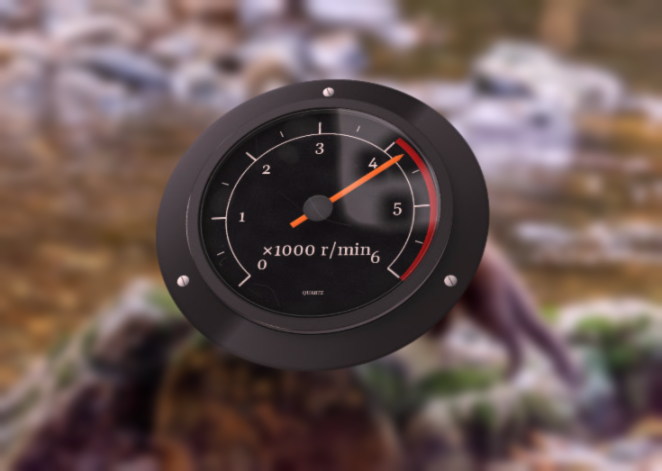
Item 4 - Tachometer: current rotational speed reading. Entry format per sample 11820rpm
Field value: 4250rpm
